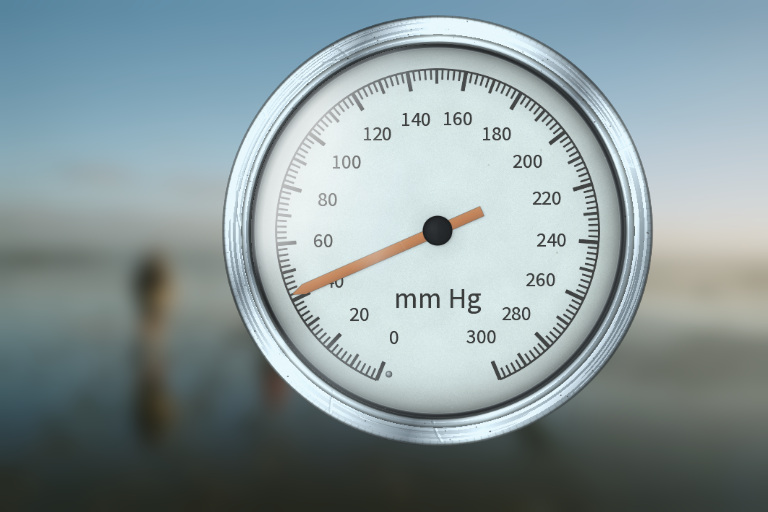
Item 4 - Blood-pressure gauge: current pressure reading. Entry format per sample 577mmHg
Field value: 42mmHg
